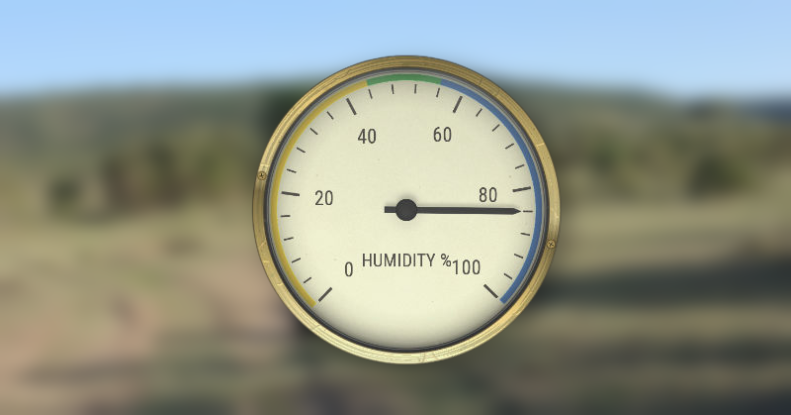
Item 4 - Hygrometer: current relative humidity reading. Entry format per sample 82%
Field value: 84%
